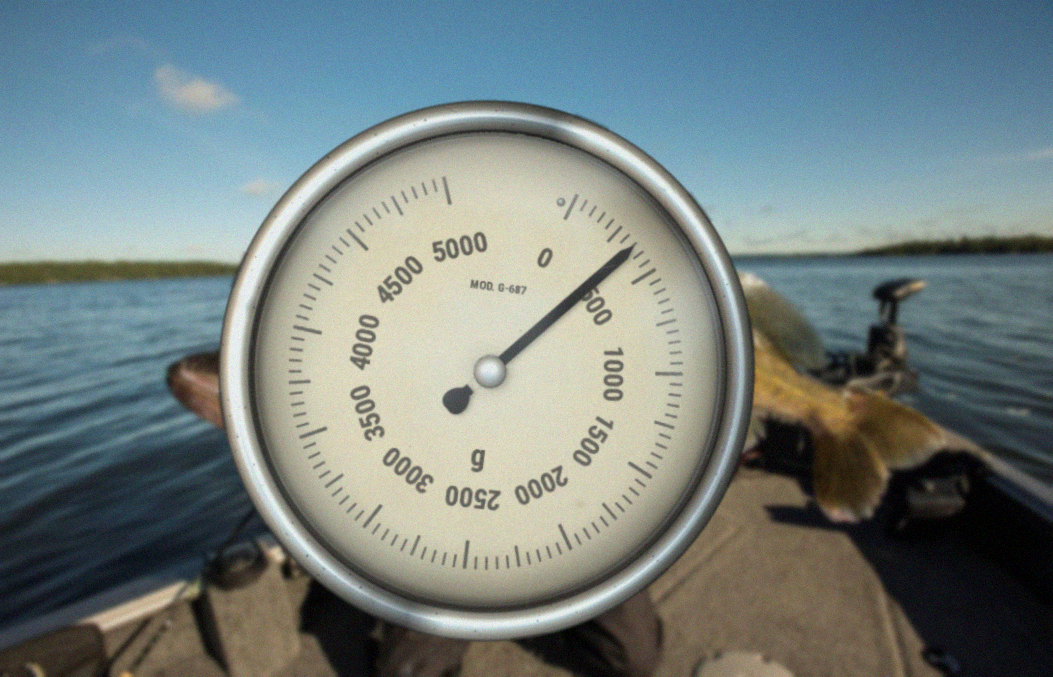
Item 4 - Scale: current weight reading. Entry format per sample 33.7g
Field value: 350g
